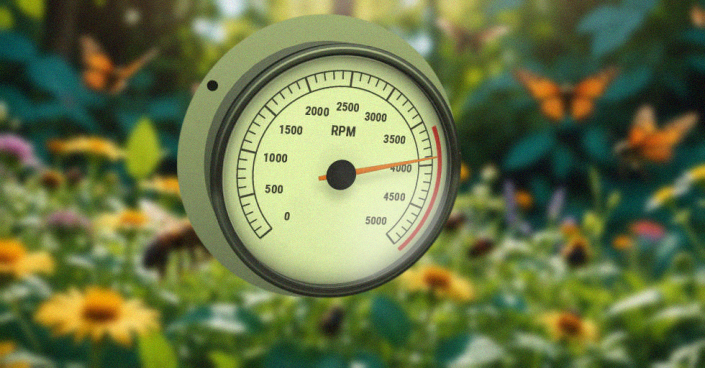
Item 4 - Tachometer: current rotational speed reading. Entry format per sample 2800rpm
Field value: 3900rpm
